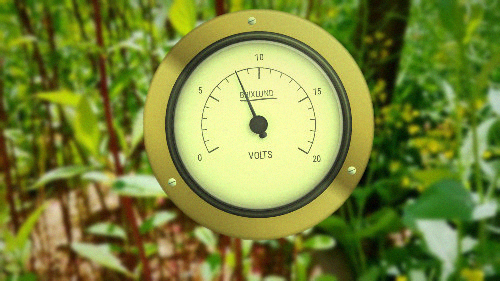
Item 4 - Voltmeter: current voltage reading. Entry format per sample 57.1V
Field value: 8V
